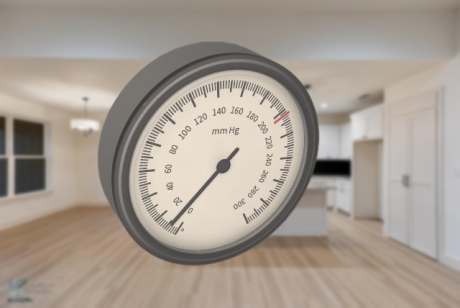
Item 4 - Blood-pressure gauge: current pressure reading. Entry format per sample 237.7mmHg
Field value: 10mmHg
